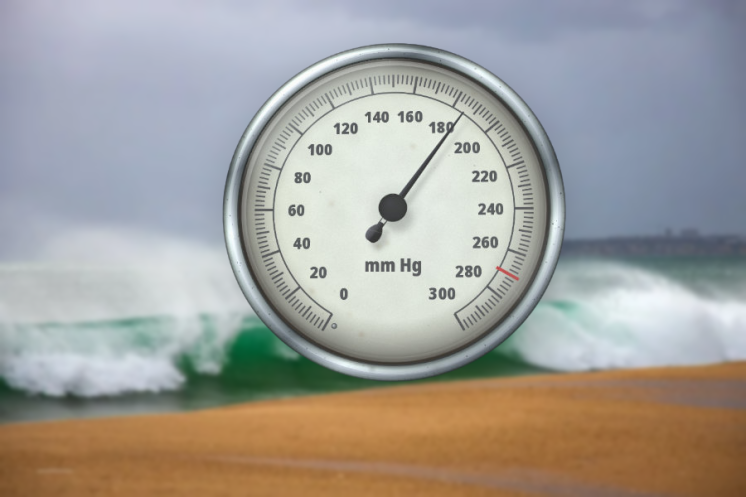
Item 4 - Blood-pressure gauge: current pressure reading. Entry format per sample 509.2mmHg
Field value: 186mmHg
